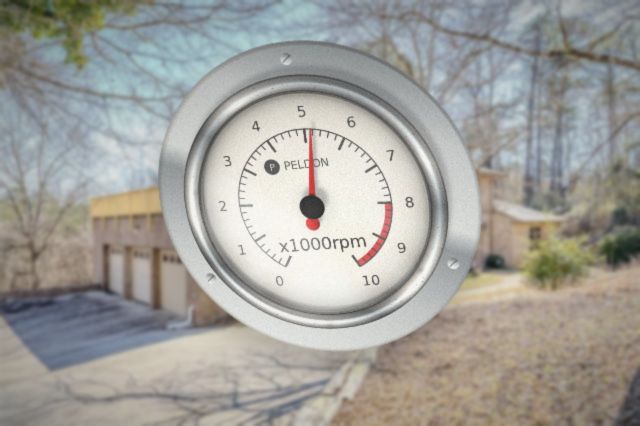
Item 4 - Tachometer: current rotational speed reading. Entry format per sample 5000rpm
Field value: 5200rpm
